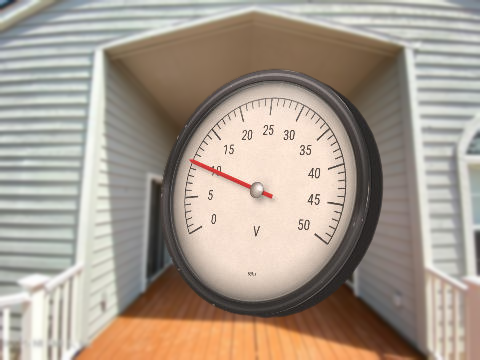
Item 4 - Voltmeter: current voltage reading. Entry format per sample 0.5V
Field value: 10V
